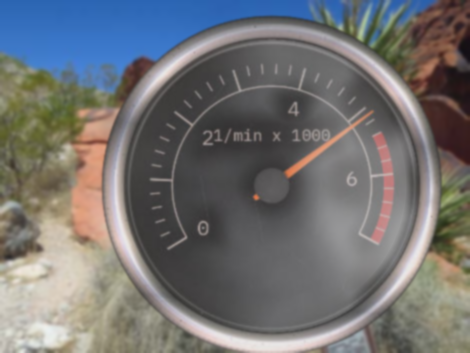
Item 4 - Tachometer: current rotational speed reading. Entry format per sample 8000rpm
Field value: 5100rpm
